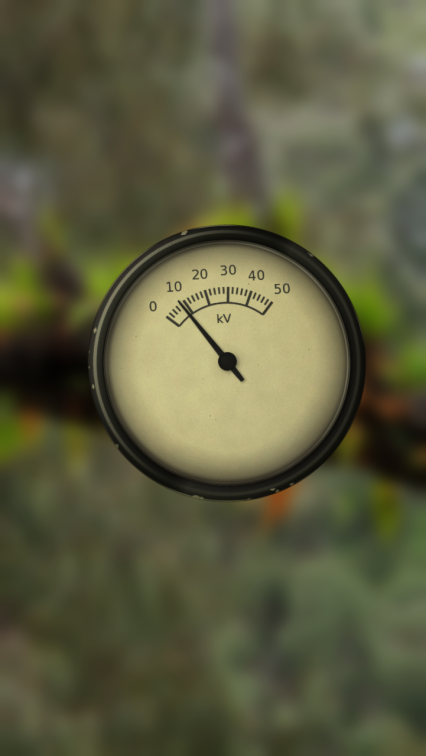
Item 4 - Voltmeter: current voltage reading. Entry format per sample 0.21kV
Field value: 8kV
